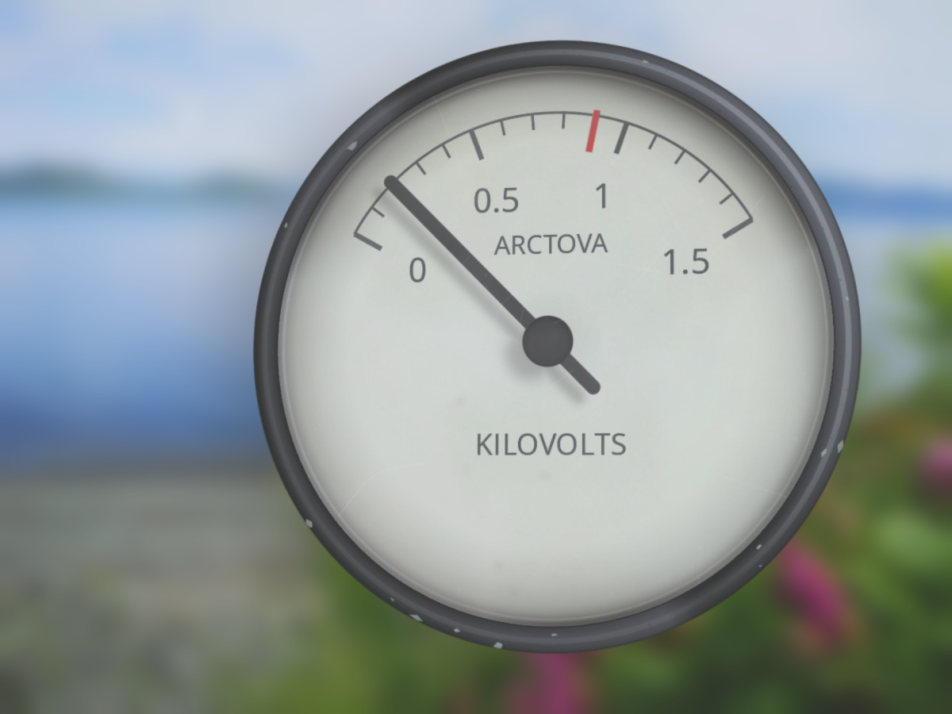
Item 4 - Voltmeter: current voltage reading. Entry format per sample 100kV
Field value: 0.2kV
